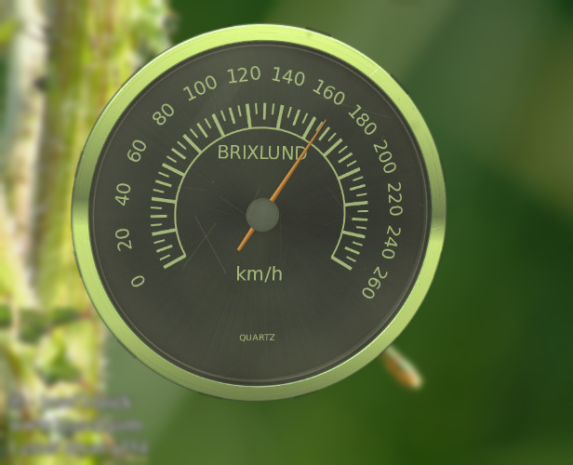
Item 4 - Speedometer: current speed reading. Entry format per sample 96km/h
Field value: 165km/h
